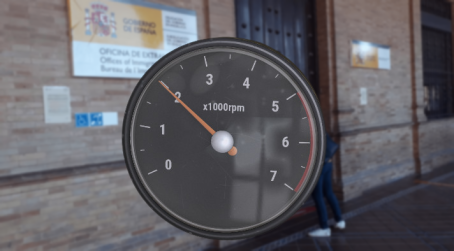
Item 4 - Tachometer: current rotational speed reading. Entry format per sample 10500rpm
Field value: 2000rpm
